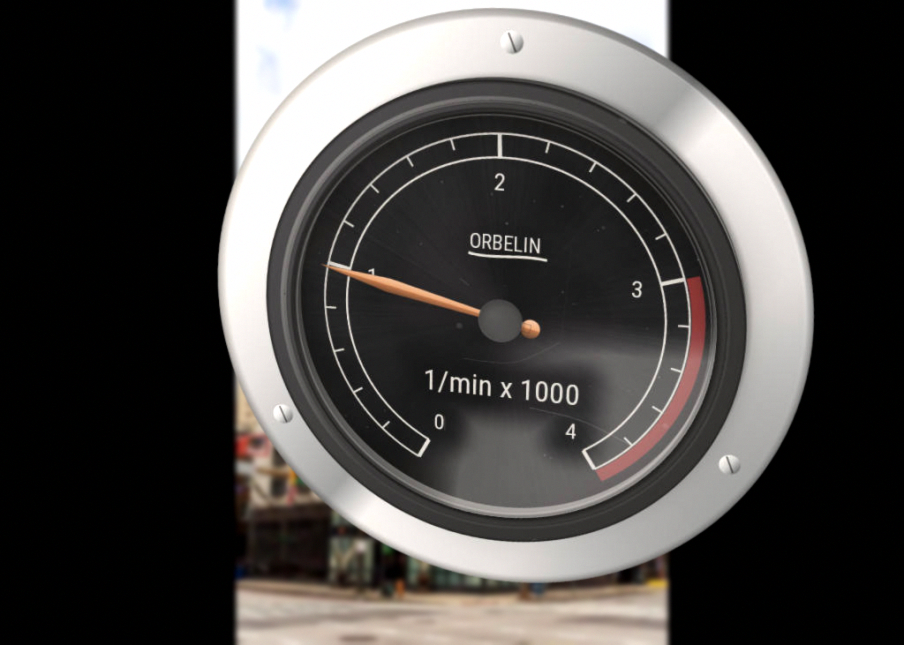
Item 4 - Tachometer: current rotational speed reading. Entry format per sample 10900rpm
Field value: 1000rpm
